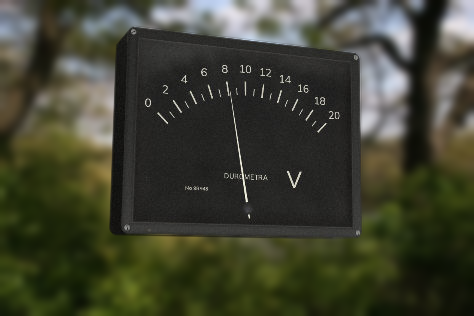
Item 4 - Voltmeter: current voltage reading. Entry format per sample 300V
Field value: 8V
